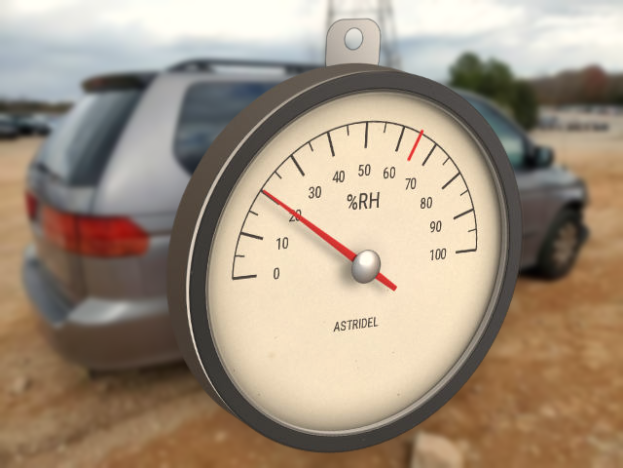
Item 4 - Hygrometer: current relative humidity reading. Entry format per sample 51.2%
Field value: 20%
